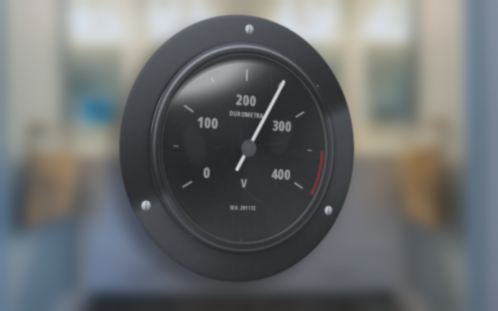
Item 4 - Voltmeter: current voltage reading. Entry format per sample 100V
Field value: 250V
